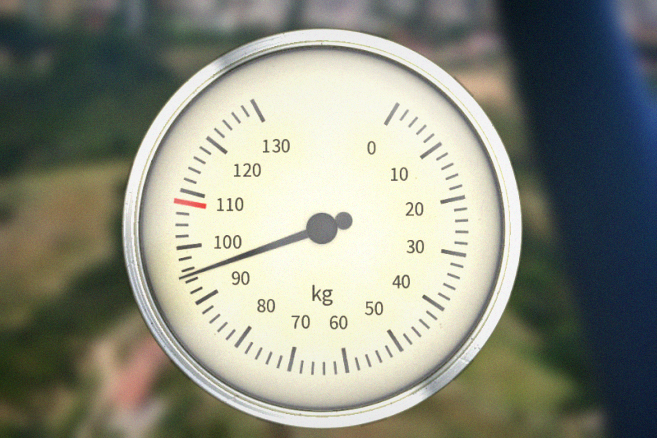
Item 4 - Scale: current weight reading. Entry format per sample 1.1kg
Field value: 95kg
